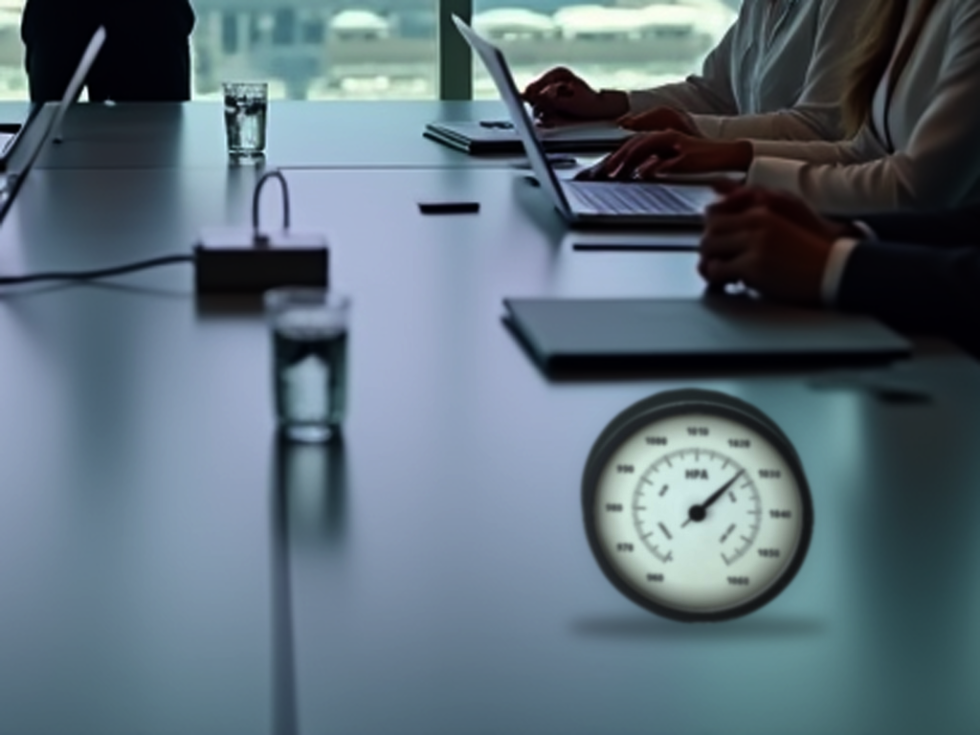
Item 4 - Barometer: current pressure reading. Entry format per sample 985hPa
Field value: 1025hPa
